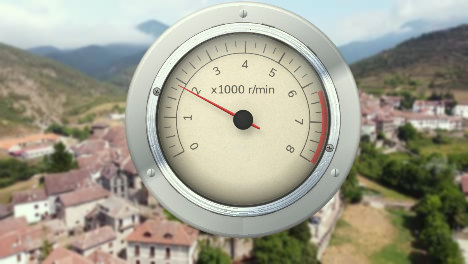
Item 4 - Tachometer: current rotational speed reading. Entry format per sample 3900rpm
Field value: 1875rpm
